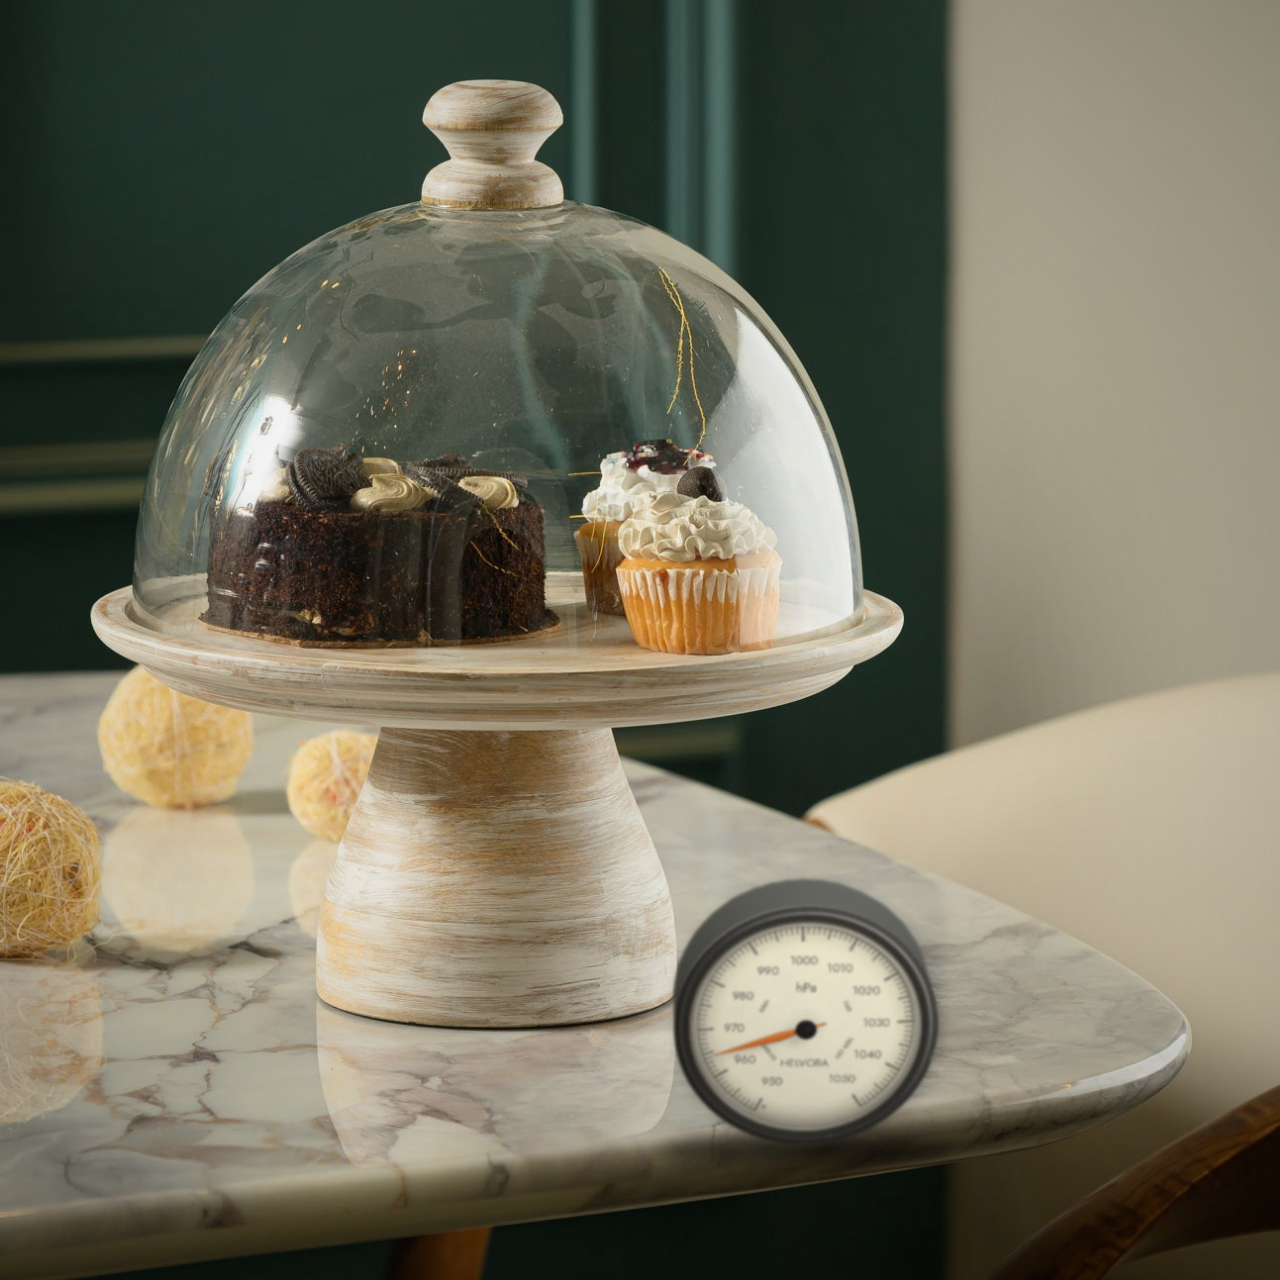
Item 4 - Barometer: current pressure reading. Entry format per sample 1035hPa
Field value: 965hPa
